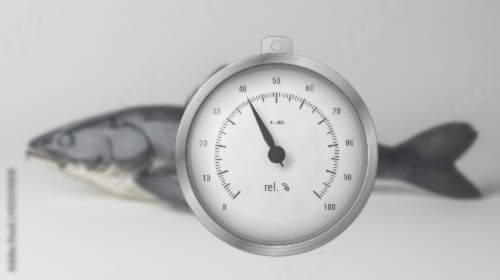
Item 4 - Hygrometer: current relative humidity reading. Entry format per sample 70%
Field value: 40%
